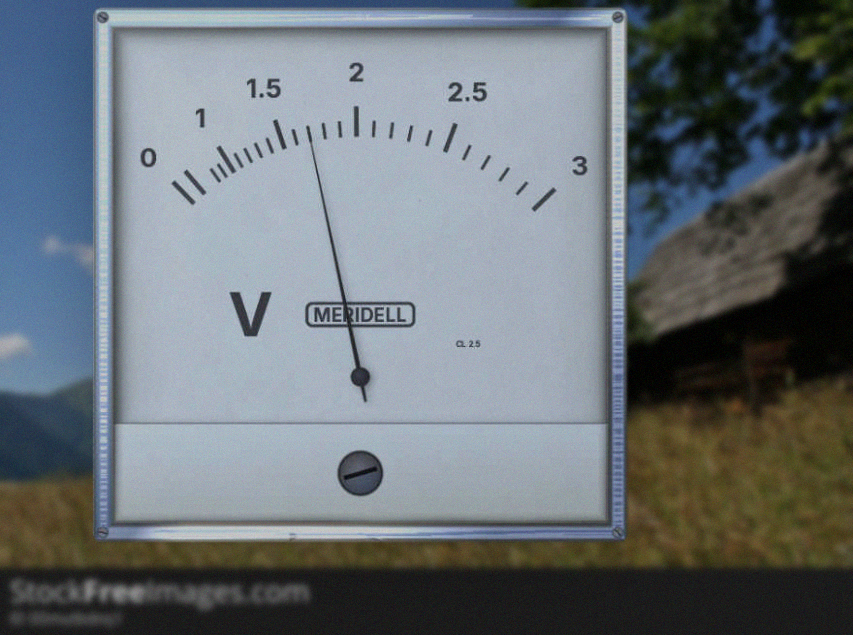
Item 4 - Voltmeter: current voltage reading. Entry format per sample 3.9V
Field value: 1.7V
